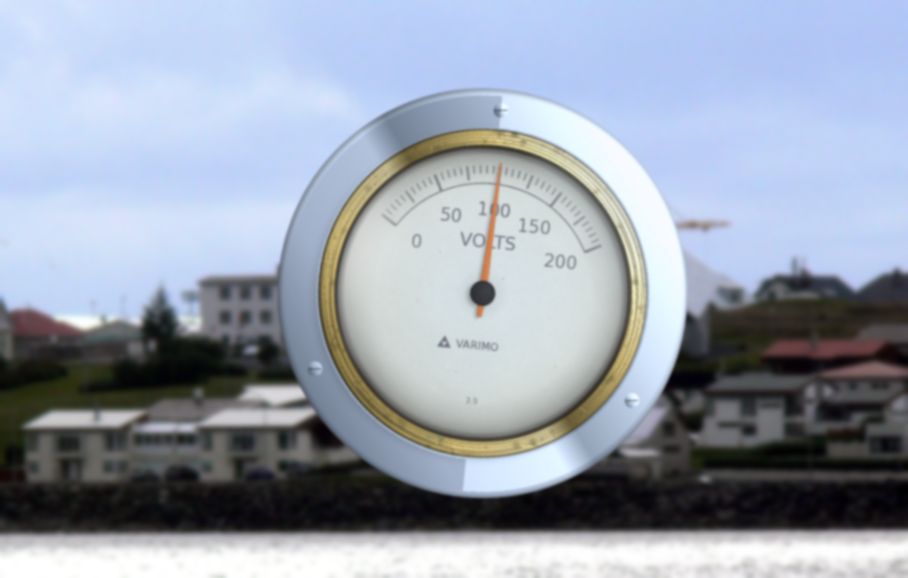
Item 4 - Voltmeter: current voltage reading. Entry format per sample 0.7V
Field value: 100V
